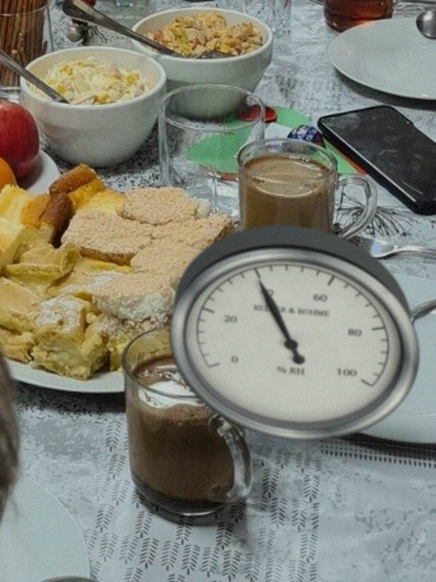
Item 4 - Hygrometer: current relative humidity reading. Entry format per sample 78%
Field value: 40%
